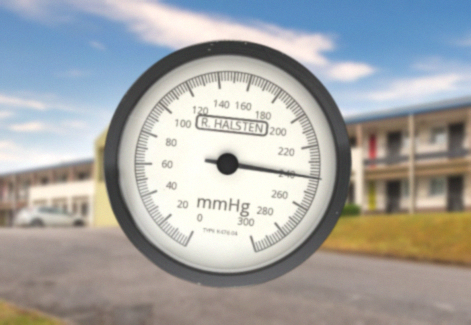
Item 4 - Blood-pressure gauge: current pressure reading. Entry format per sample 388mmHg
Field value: 240mmHg
